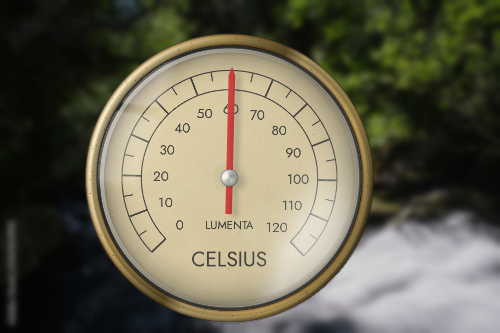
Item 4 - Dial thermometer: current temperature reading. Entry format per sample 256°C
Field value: 60°C
